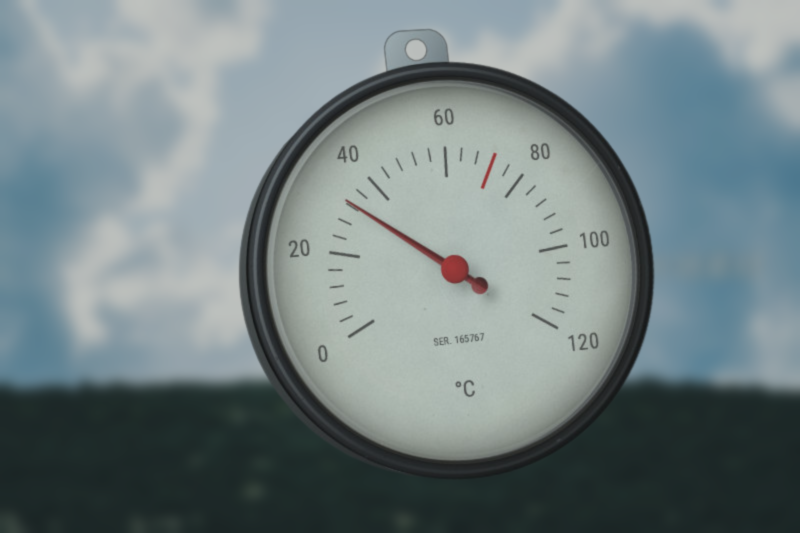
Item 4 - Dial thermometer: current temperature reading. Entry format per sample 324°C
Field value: 32°C
